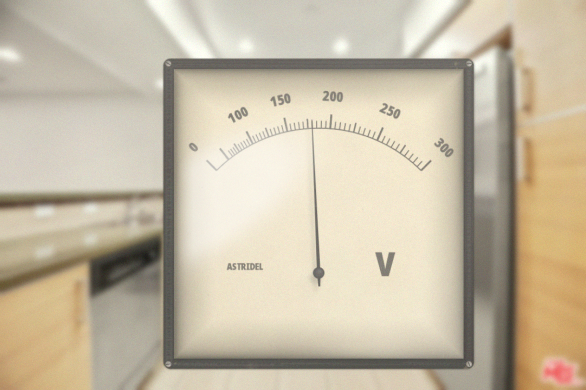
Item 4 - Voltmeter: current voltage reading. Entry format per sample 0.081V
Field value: 180V
